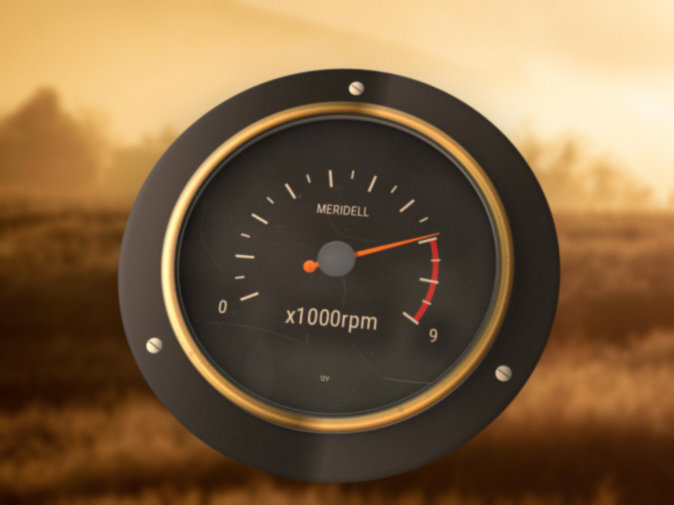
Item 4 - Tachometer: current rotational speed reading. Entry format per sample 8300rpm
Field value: 7000rpm
